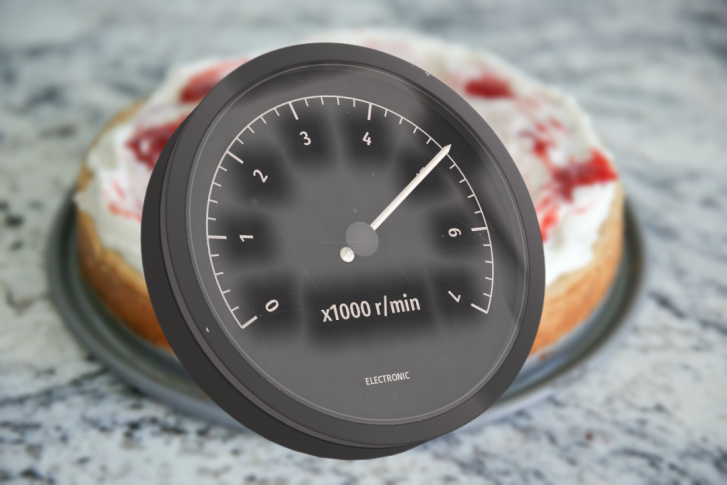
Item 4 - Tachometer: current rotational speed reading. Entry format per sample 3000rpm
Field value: 5000rpm
